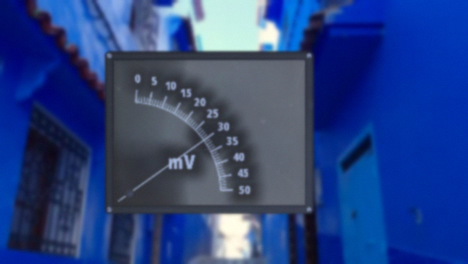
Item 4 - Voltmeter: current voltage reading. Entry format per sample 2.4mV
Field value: 30mV
